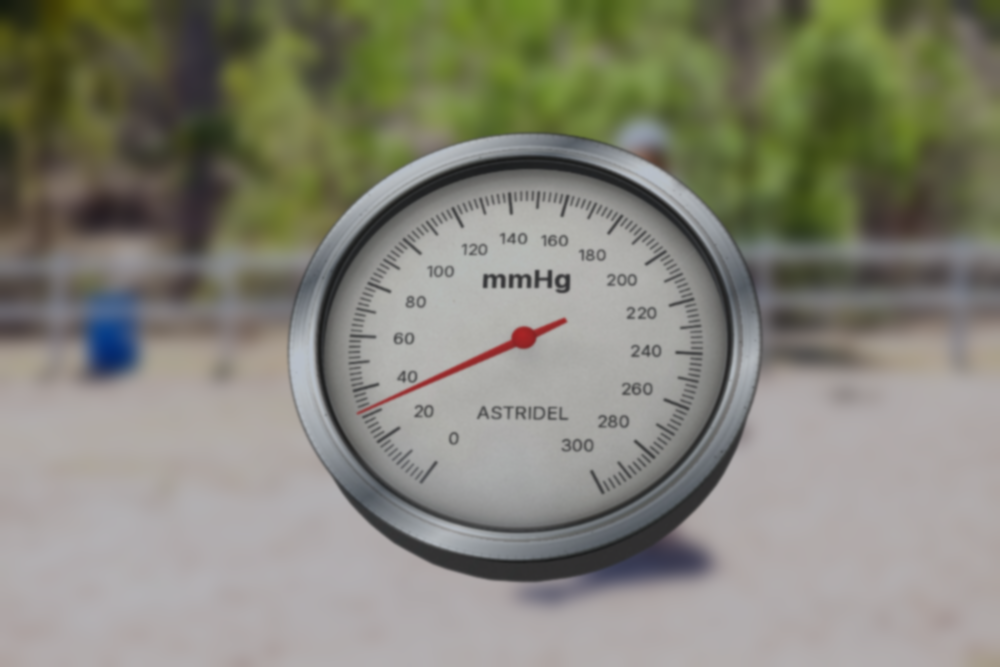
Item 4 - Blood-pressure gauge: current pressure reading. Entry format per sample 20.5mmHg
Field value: 30mmHg
